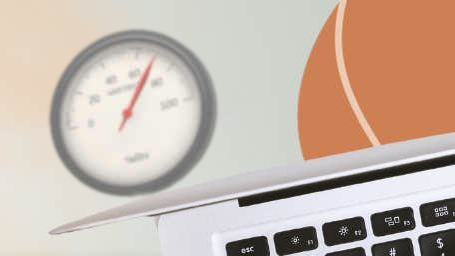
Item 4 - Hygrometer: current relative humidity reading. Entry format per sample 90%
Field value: 70%
